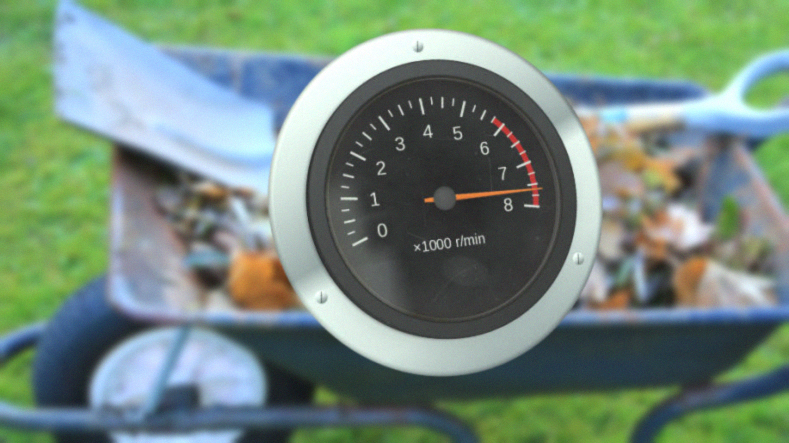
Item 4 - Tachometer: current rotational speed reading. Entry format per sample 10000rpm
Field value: 7625rpm
